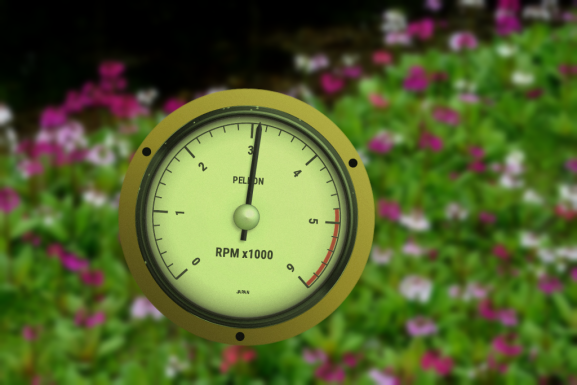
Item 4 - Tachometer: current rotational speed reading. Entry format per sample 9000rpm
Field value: 3100rpm
